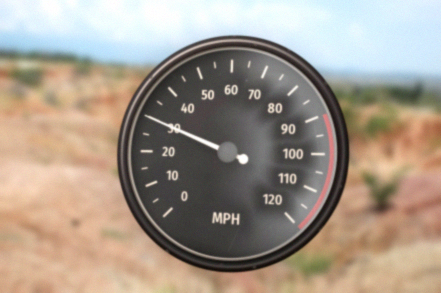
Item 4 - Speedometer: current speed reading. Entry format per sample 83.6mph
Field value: 30mph
